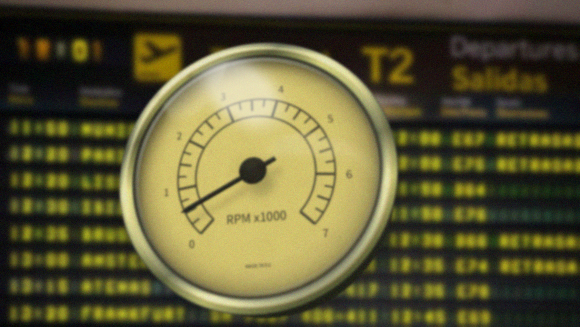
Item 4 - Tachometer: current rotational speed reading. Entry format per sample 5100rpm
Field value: 500rpm
